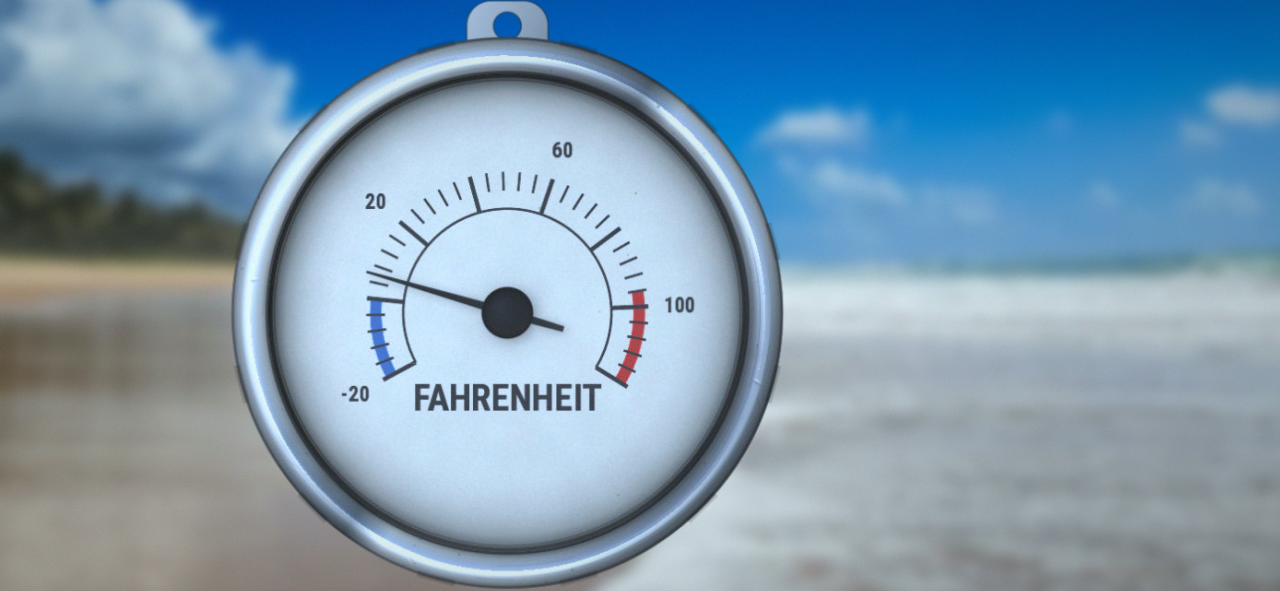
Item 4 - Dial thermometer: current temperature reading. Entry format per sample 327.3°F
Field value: 6°F
